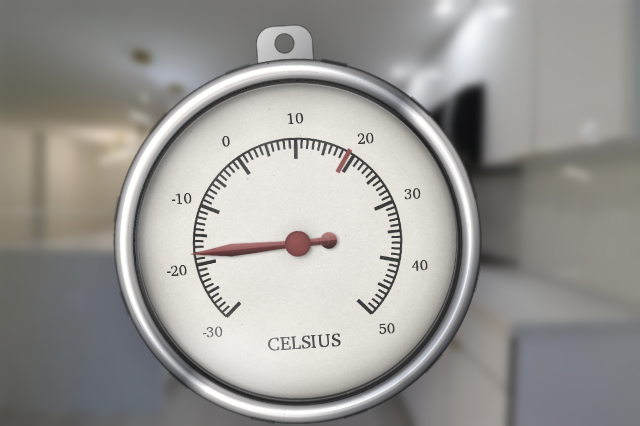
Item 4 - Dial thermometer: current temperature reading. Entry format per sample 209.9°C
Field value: -18°C
